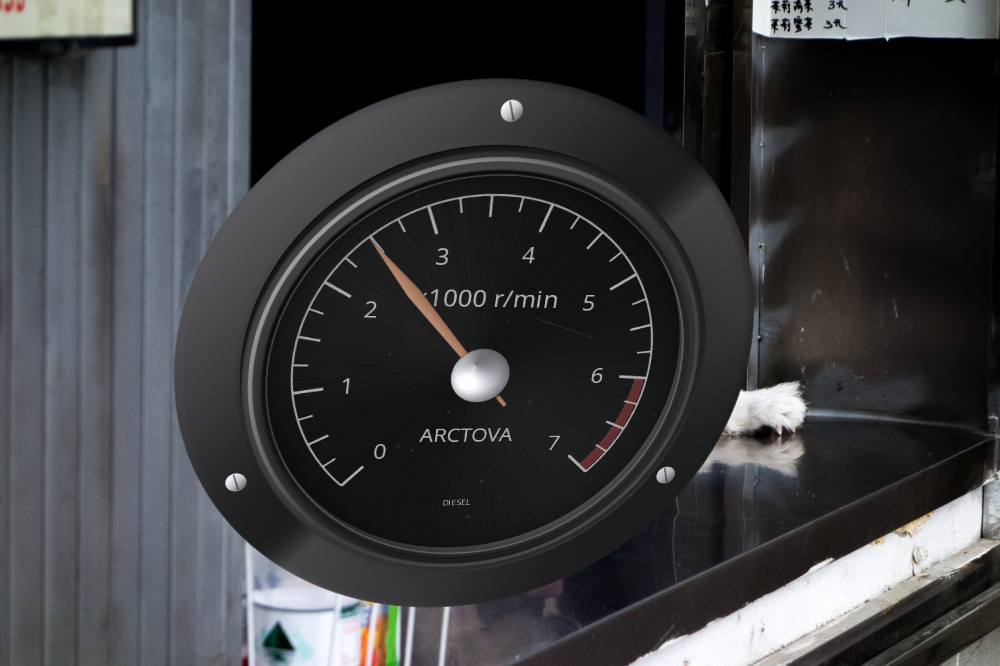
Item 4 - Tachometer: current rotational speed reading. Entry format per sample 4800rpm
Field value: 2500rpm
